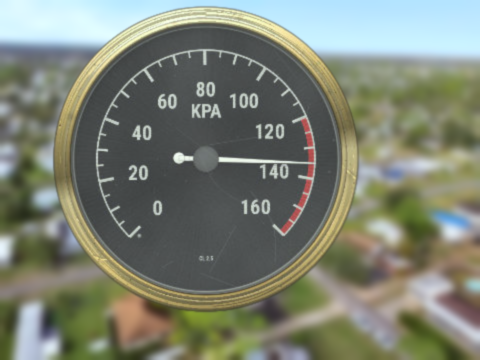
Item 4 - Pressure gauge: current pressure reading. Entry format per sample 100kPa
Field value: 135kPa
